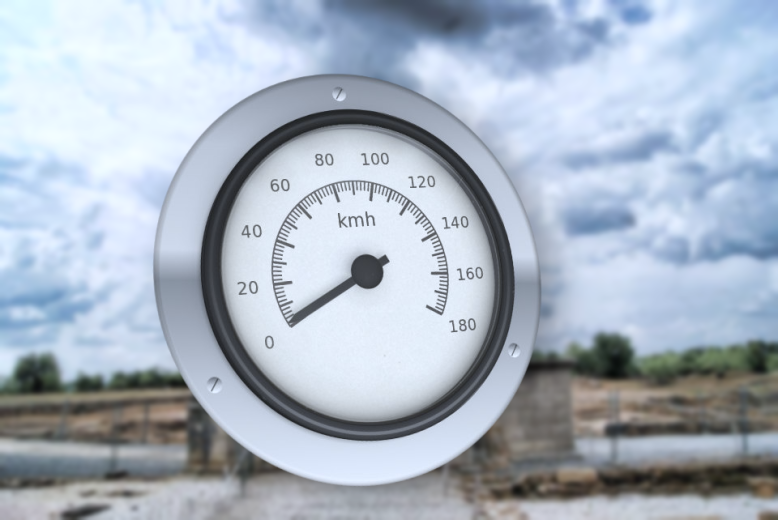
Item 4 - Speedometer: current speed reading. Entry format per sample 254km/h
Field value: 2km/h
